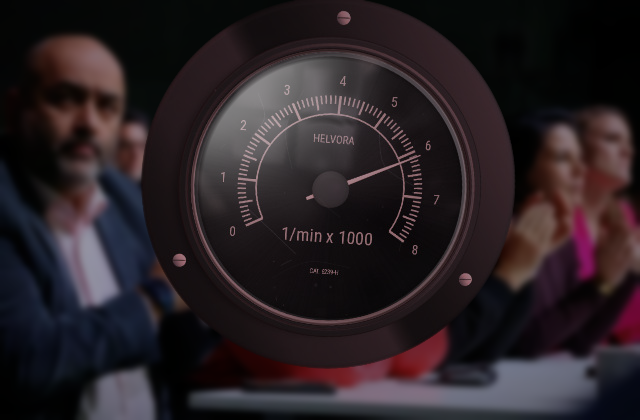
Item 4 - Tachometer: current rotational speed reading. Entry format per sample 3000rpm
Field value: 6100rpm
